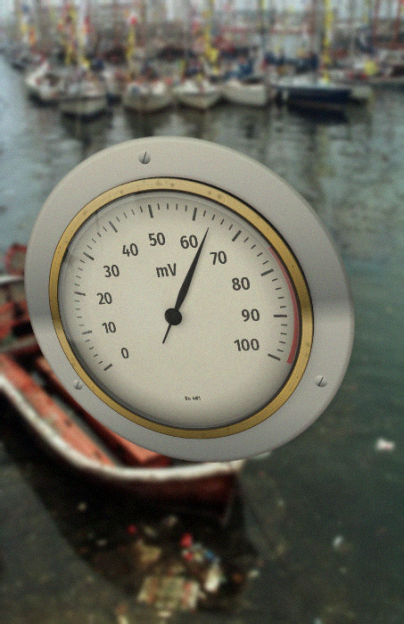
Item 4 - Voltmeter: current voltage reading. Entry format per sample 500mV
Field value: 64mV
